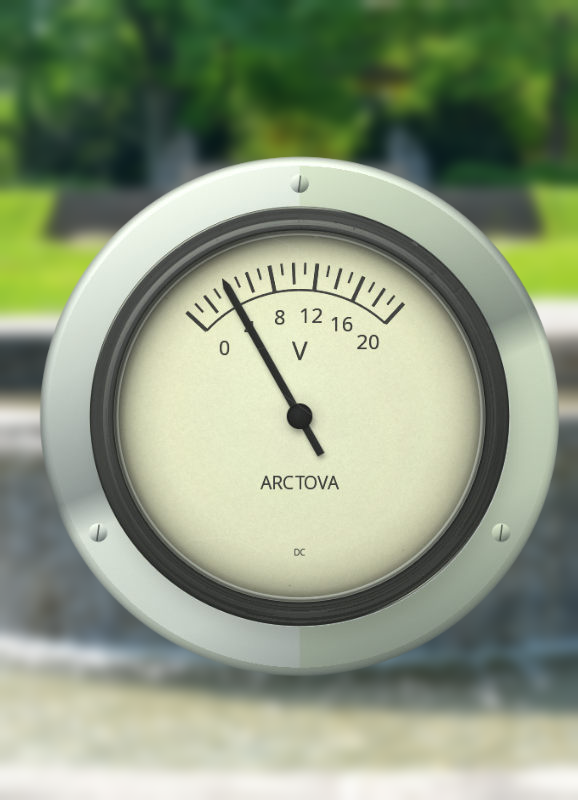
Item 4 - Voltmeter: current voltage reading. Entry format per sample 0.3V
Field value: 4V
